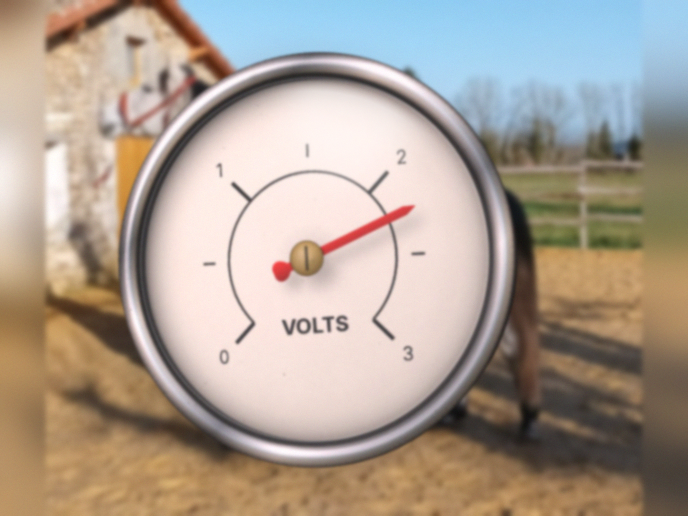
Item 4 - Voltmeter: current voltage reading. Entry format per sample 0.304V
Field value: 2.25V
